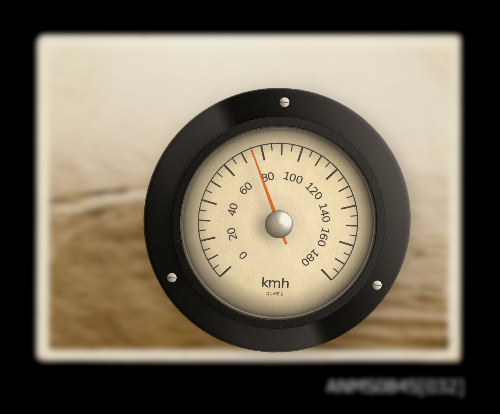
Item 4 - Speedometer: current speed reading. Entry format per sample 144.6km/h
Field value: 75km/h
